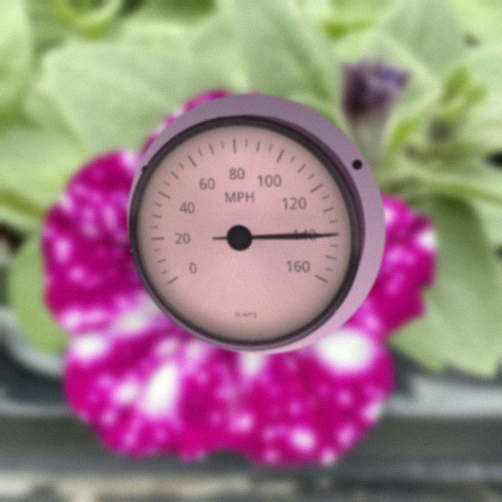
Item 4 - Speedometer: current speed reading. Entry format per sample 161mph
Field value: 140mph
